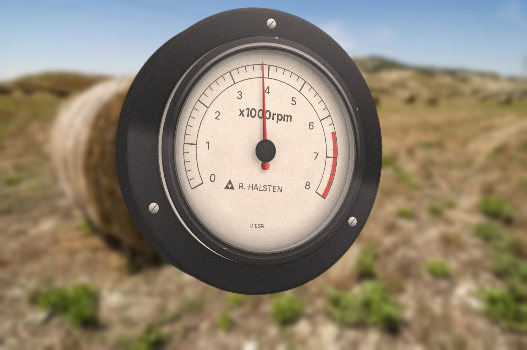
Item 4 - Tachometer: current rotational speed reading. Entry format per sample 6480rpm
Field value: 3800rpm
